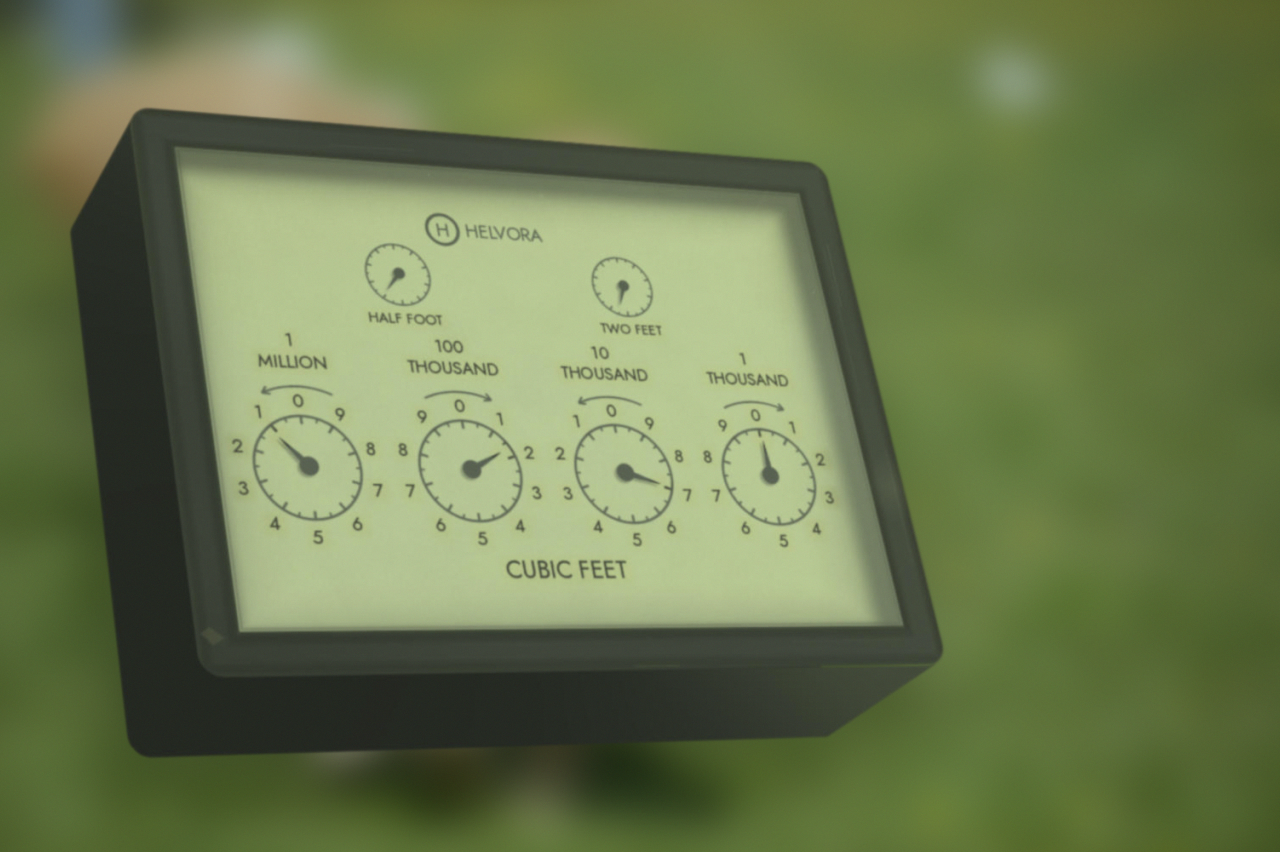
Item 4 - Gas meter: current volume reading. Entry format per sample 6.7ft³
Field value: 117000ft³
